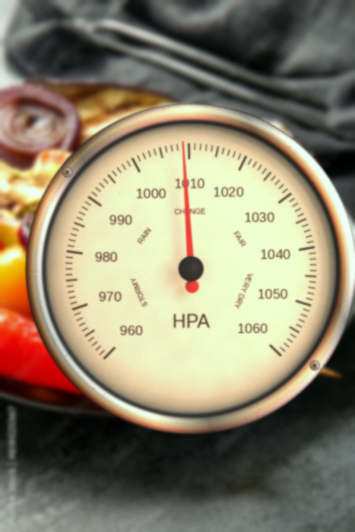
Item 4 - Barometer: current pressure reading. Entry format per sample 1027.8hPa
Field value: 1009hPa
